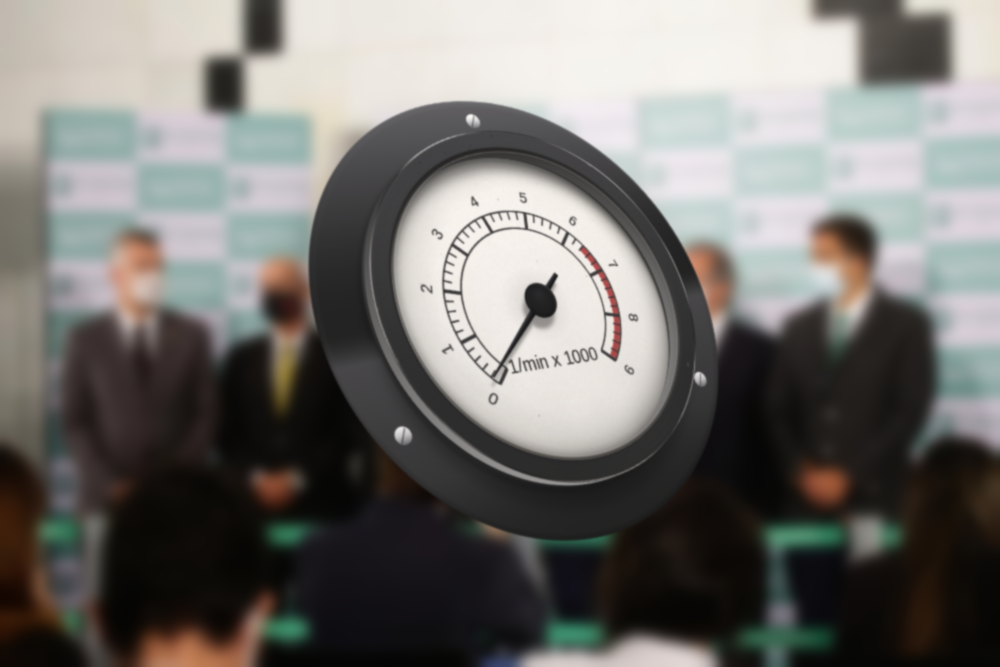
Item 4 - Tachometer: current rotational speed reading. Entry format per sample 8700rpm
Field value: 200rpm
